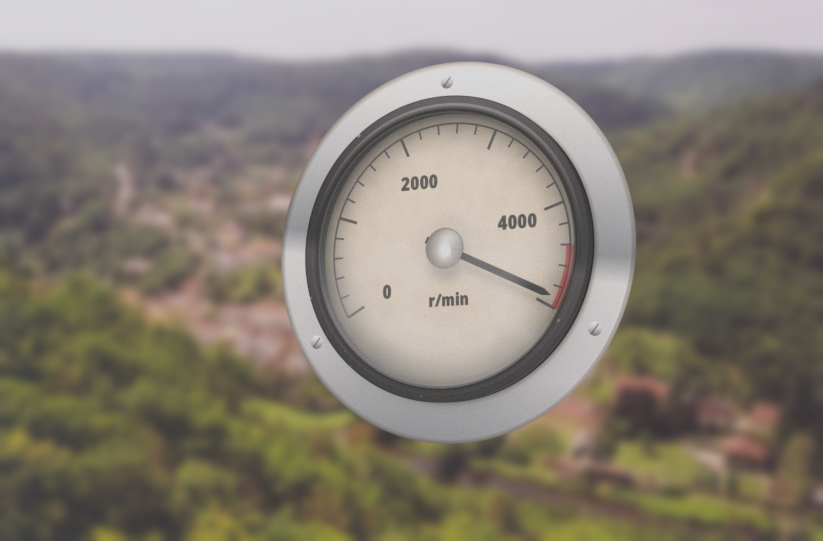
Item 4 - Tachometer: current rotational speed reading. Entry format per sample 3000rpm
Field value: 4900rpm
